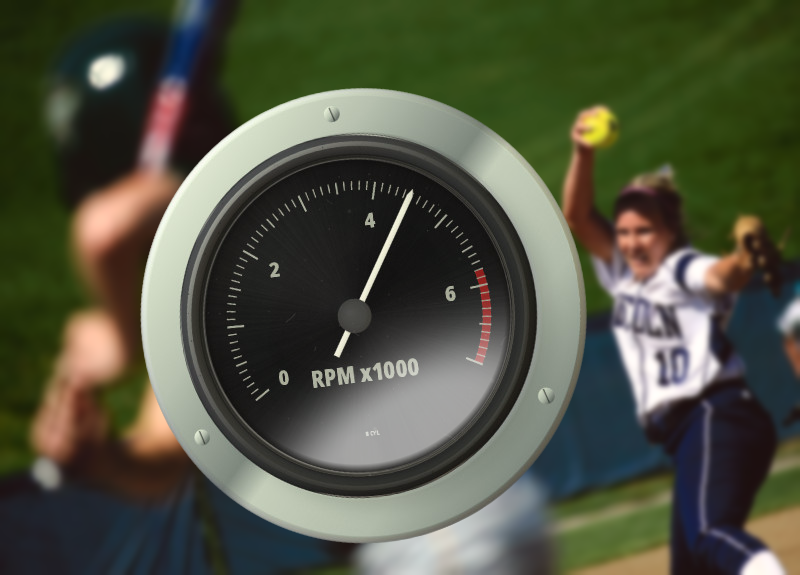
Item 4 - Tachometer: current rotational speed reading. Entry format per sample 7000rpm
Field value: 4500rpm
